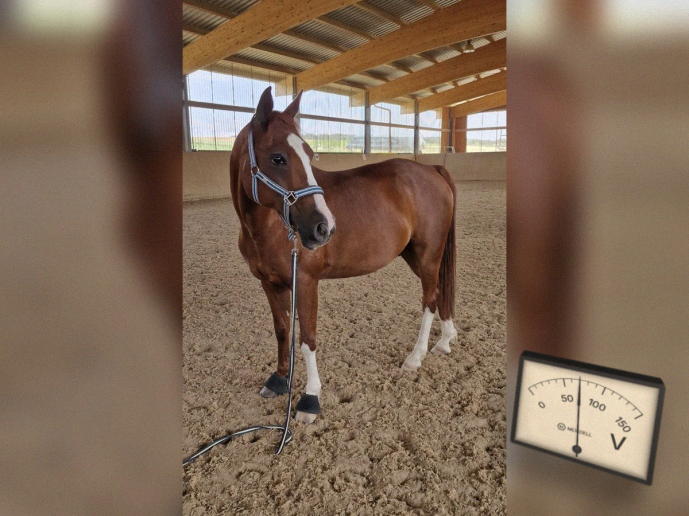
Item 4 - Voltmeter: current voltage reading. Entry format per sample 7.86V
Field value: 70V
